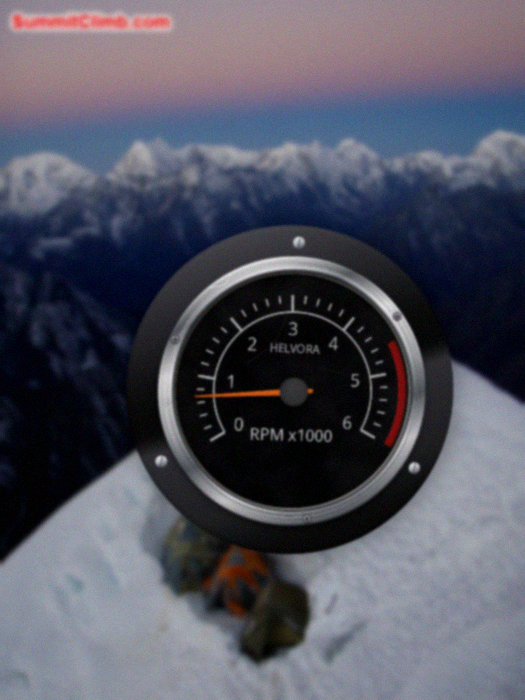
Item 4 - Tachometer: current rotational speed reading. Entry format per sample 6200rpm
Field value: 700rpm
